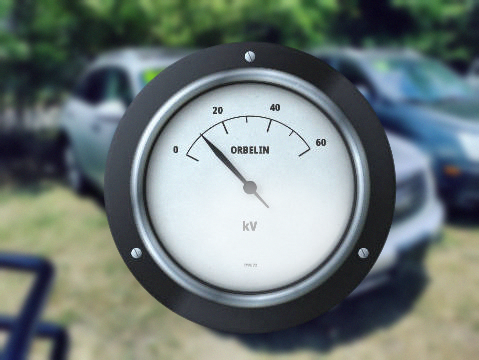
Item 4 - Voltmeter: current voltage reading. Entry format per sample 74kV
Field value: 10kV
